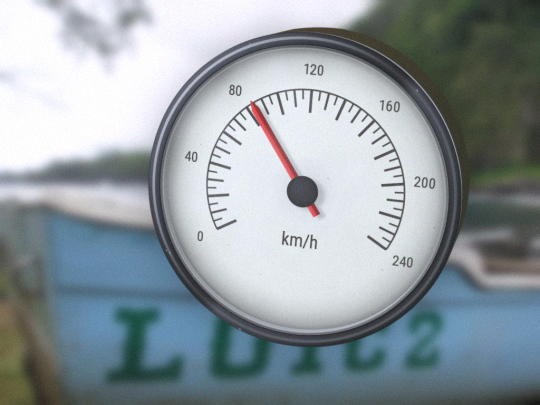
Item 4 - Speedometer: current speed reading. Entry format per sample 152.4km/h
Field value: 85km/h
